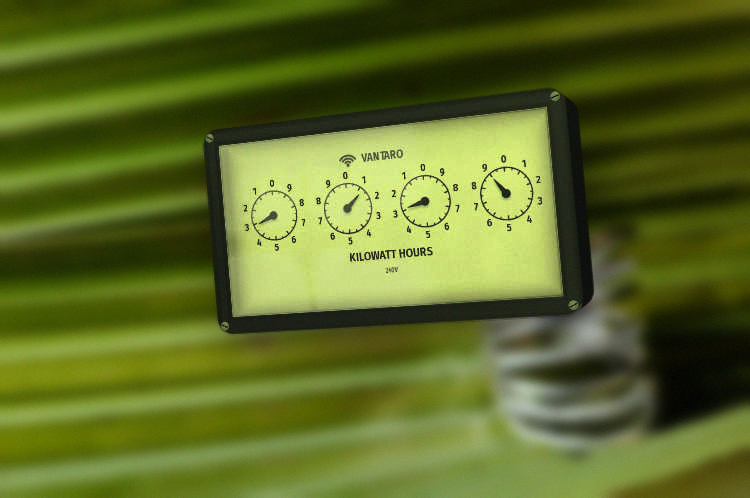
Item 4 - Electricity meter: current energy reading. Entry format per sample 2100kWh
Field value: 3129kWh
